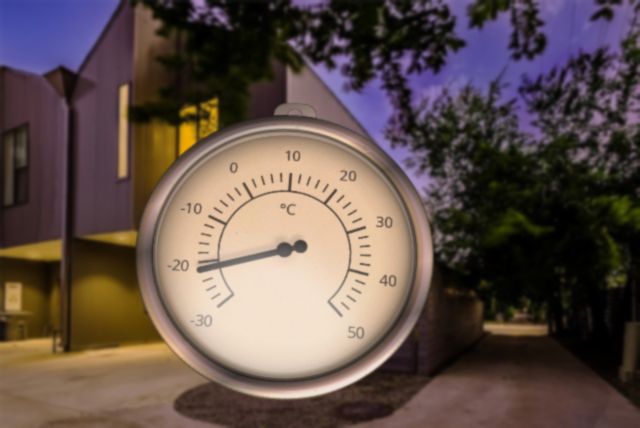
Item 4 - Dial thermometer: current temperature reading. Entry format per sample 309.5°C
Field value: -22°C
